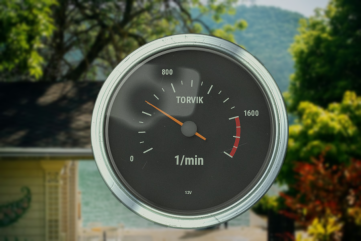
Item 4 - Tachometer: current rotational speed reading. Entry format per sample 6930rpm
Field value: 500rpm
